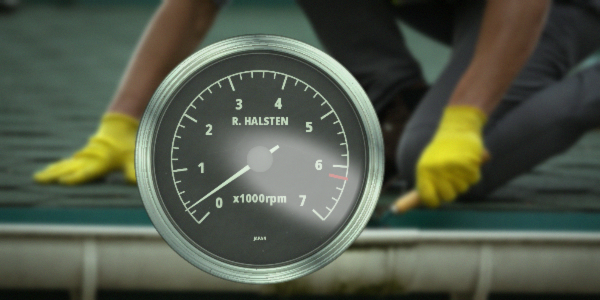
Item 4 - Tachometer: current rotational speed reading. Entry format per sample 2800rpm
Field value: 300rpm
